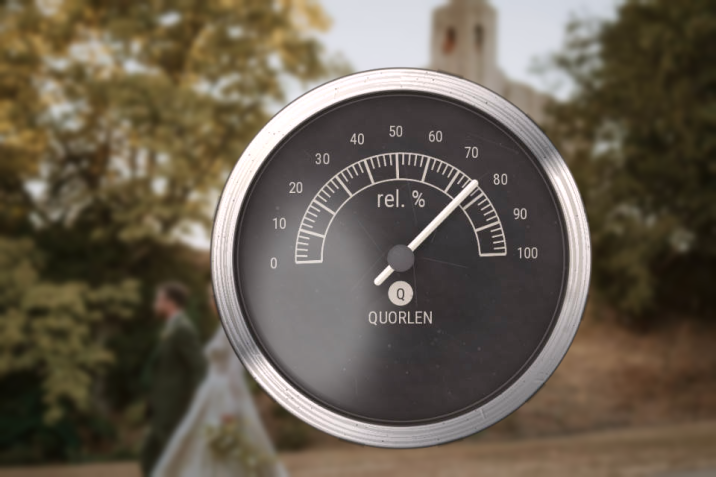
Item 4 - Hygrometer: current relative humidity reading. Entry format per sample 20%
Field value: 76%
